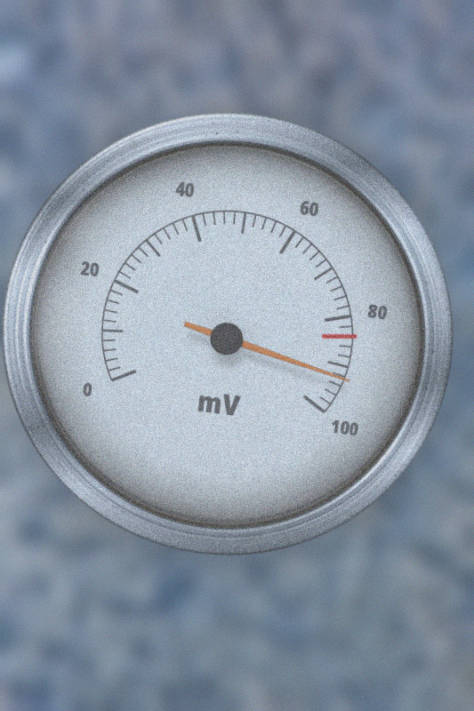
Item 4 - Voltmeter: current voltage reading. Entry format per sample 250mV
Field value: 92mV
